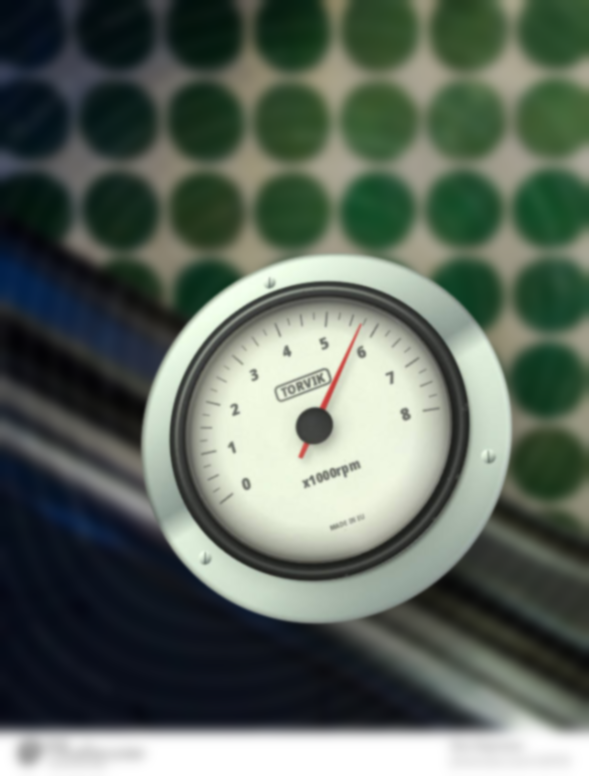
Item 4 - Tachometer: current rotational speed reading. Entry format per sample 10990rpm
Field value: 5750rpm
